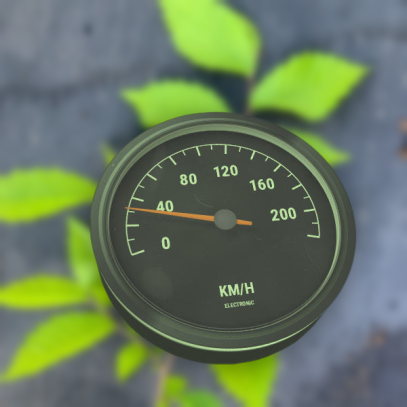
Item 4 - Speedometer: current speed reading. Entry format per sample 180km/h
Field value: 30km/h
